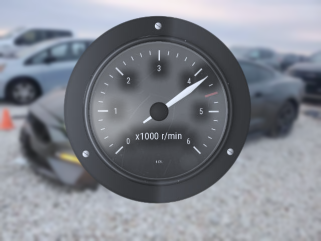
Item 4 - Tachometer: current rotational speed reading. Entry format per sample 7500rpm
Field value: 4200rpm
